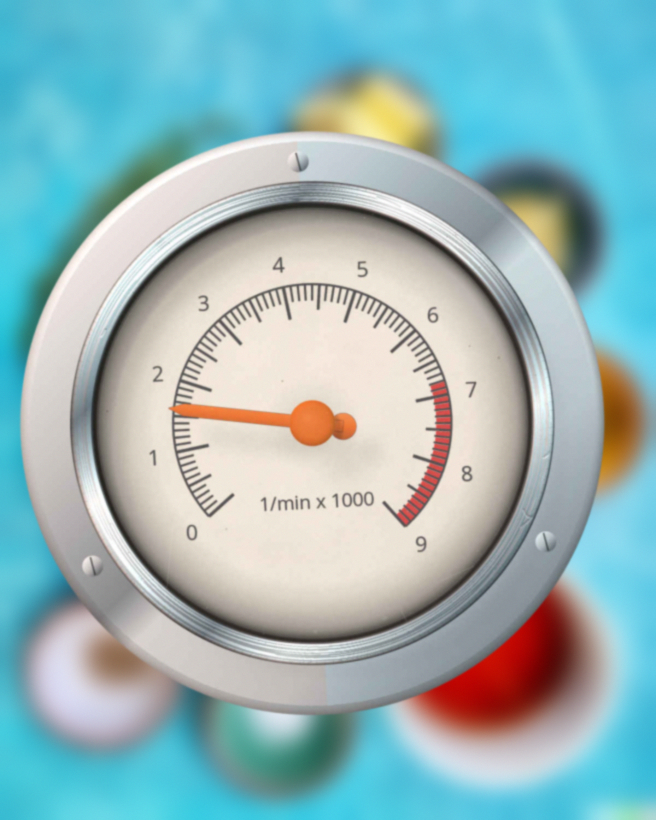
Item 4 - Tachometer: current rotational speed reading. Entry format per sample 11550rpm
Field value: 1600rpm
